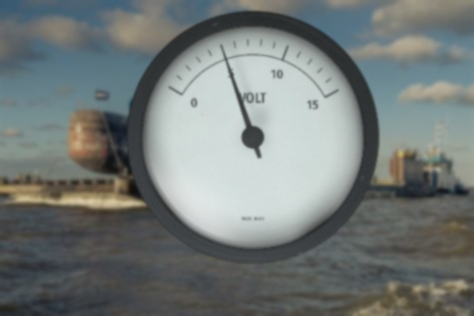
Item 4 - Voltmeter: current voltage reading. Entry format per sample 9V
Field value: 5V
